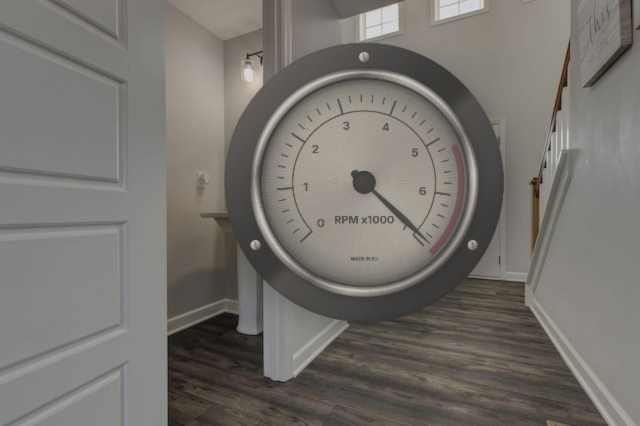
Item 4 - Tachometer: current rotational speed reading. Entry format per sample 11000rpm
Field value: 6900rpm
